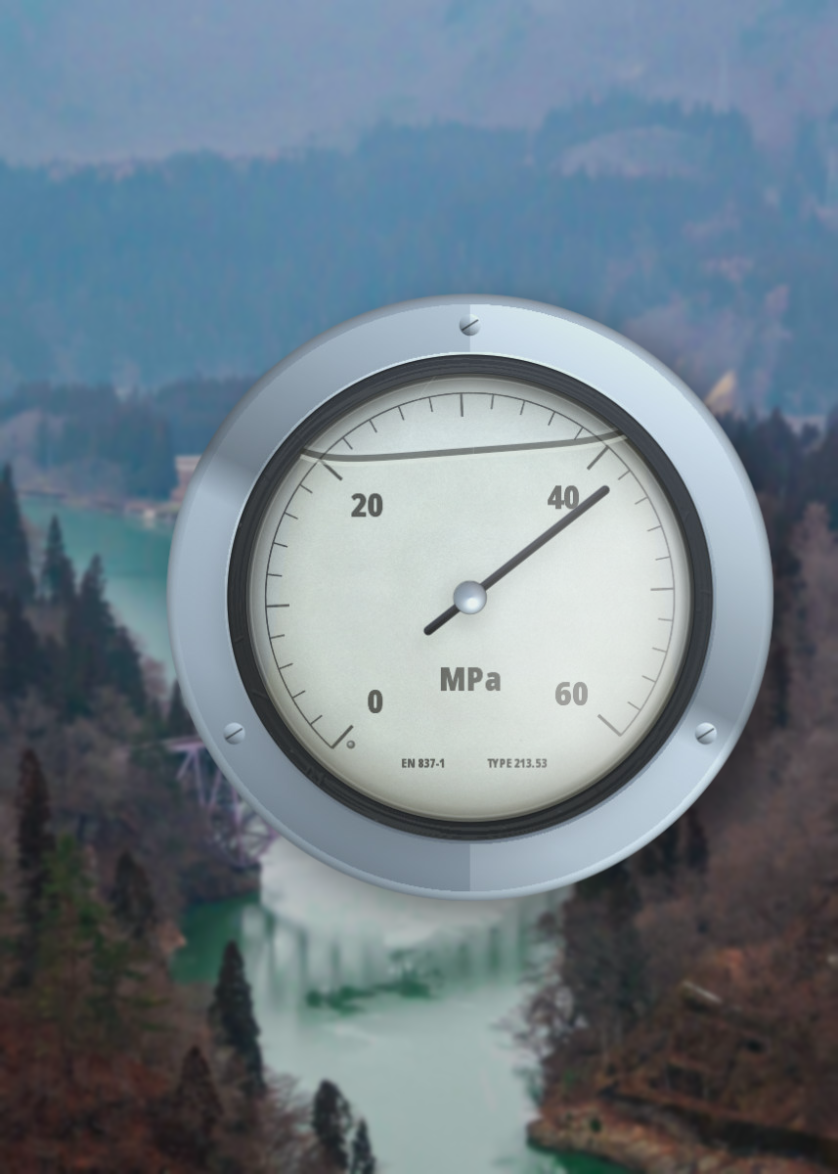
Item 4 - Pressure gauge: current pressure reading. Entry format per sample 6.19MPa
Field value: 42MPa
